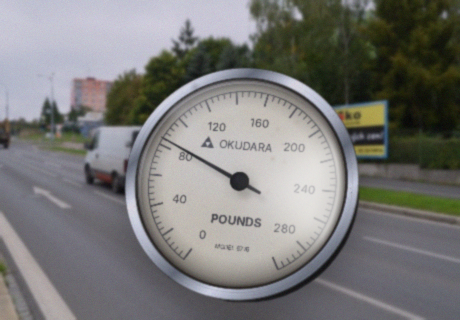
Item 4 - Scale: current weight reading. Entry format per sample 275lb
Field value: 84lb
